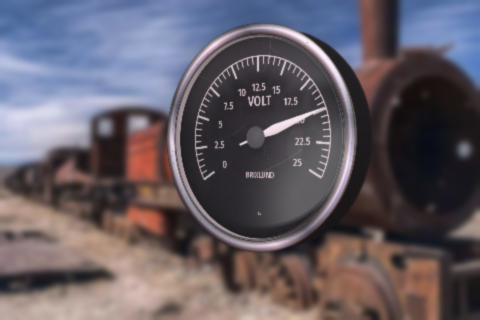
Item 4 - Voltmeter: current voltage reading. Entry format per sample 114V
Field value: 20V
